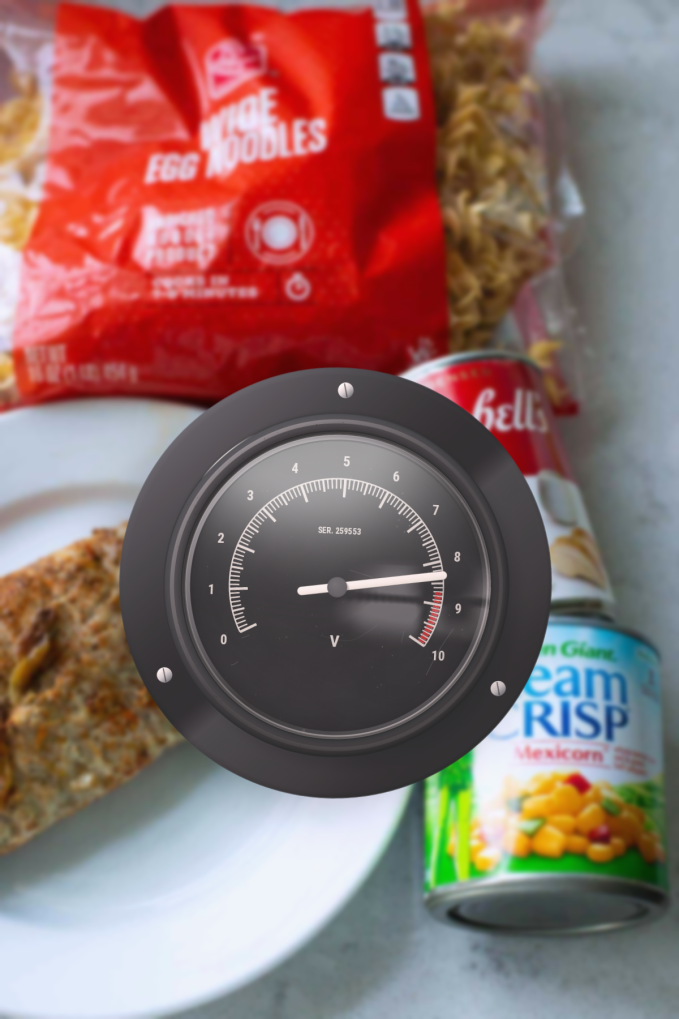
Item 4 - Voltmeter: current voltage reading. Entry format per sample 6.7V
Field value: 8.3V
